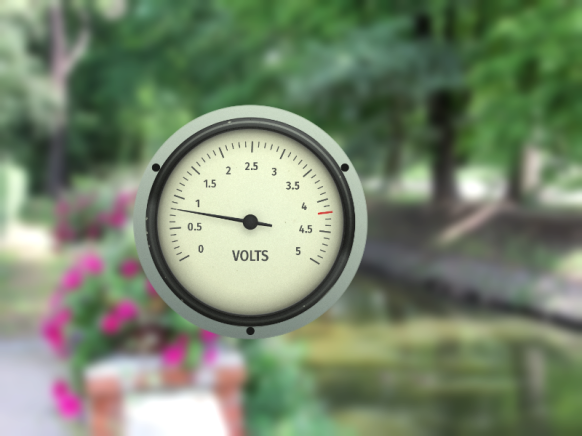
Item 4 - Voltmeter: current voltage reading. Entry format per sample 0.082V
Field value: 0.8V
